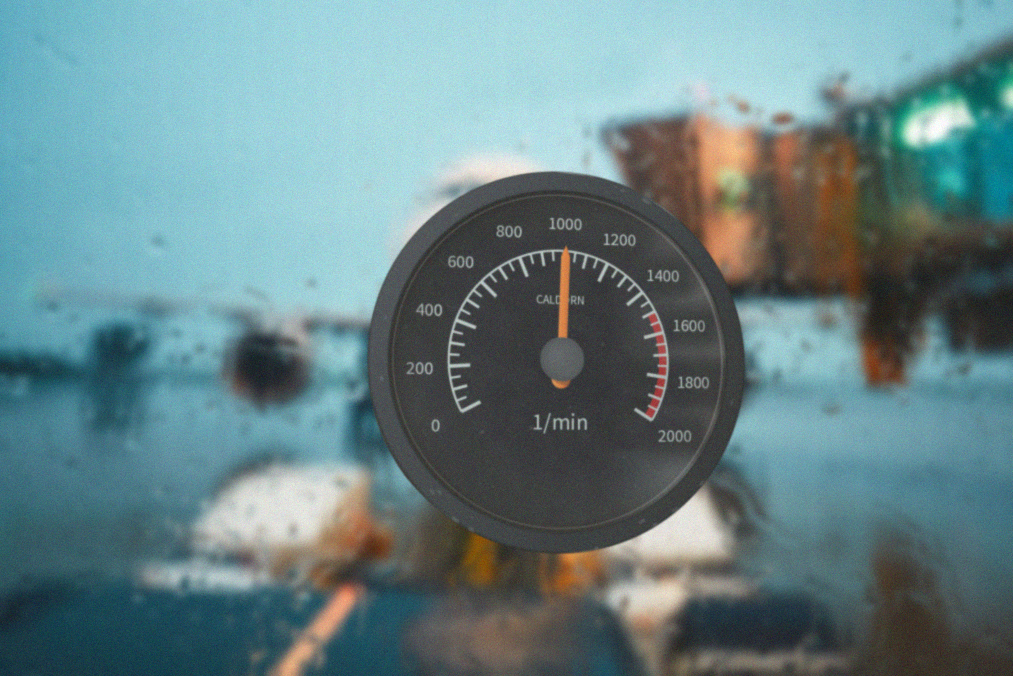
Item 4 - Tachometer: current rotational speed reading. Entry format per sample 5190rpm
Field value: 1000rpm
